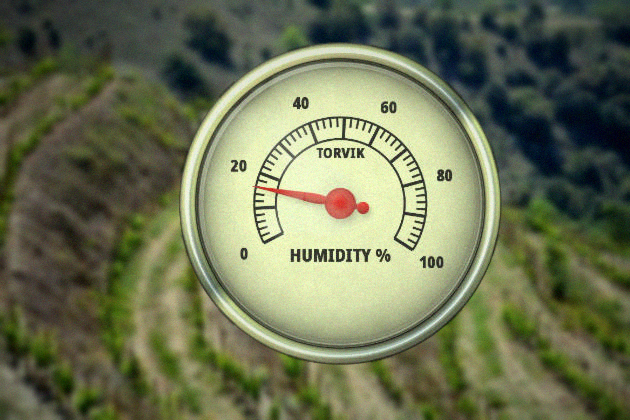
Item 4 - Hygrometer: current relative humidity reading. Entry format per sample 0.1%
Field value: 16%
